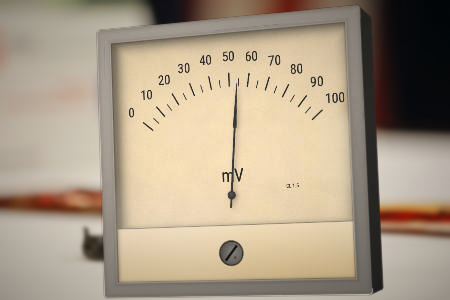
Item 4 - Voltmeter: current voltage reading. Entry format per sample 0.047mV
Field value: 55mV
